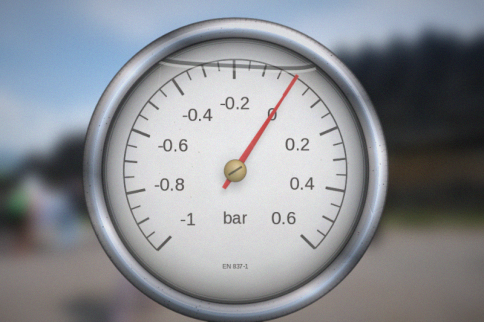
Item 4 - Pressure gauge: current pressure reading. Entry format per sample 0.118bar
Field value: 0bar
